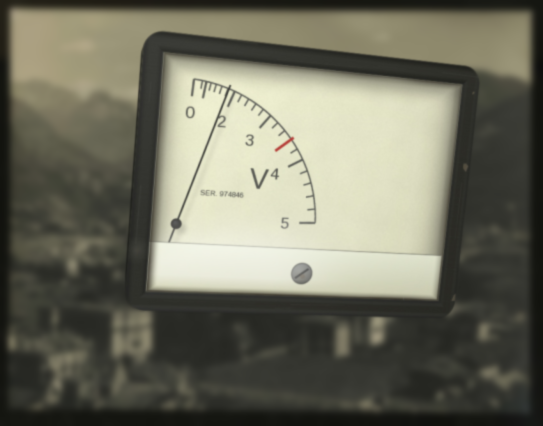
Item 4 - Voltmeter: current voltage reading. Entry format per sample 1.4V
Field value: 1.8V
